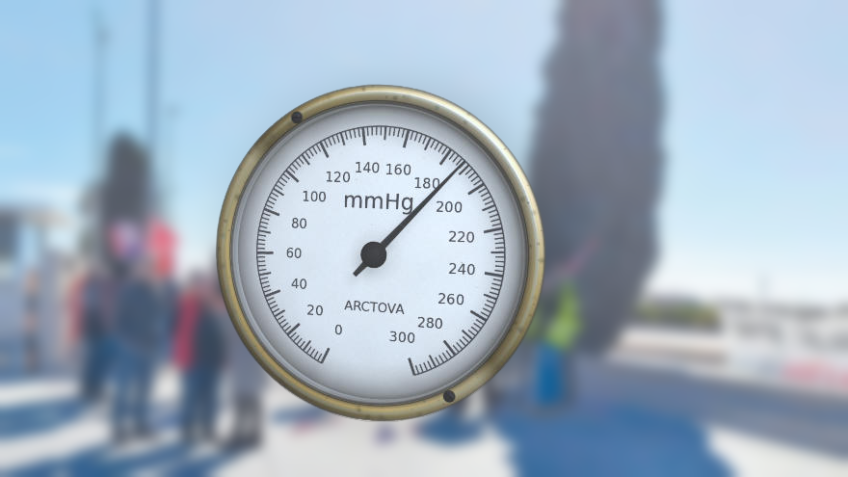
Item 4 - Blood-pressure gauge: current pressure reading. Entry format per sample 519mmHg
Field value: 188mmHg
